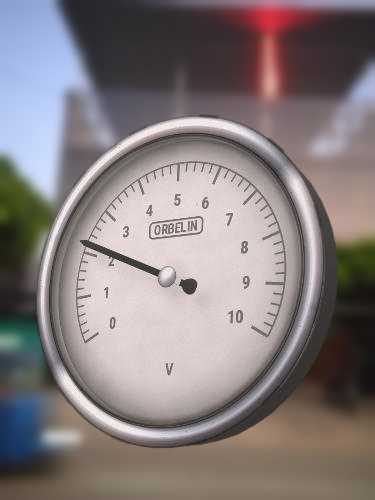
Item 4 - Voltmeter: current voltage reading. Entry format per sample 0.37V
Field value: 2.2V
